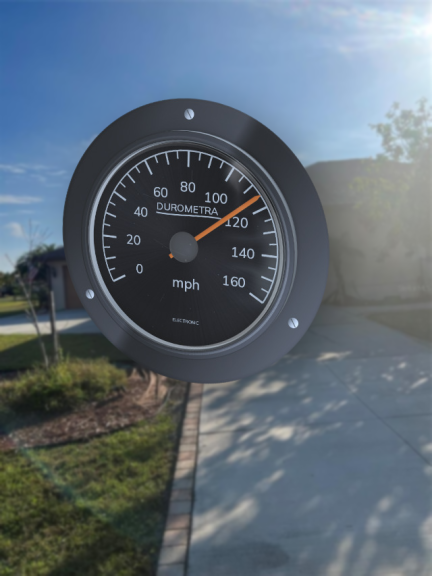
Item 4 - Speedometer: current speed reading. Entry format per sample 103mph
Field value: 115mph
